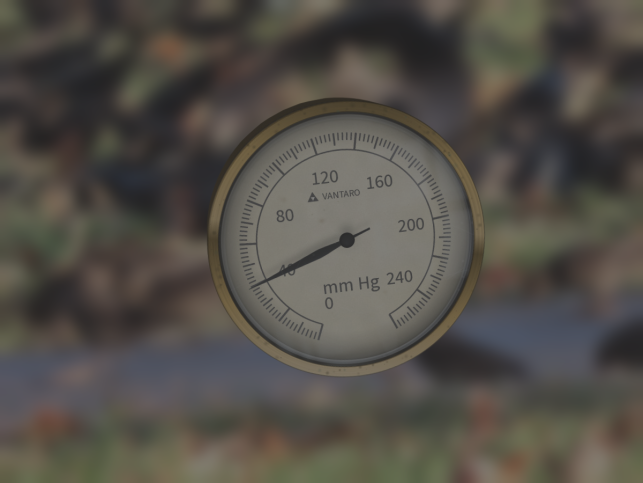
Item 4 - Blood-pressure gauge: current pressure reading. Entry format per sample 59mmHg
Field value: 40mmHg
